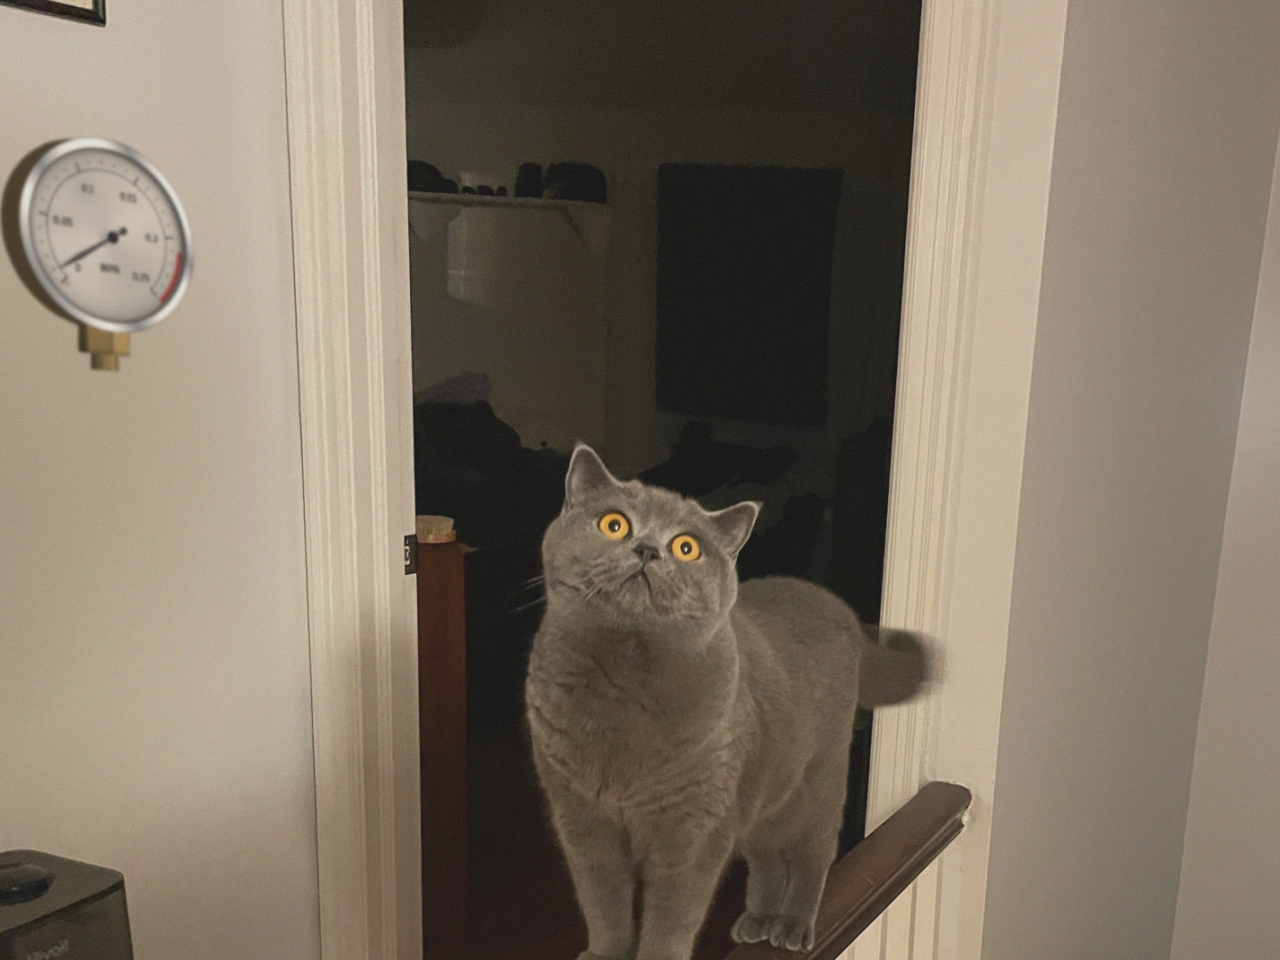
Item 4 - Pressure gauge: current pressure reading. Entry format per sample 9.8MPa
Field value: 0.01MPa
